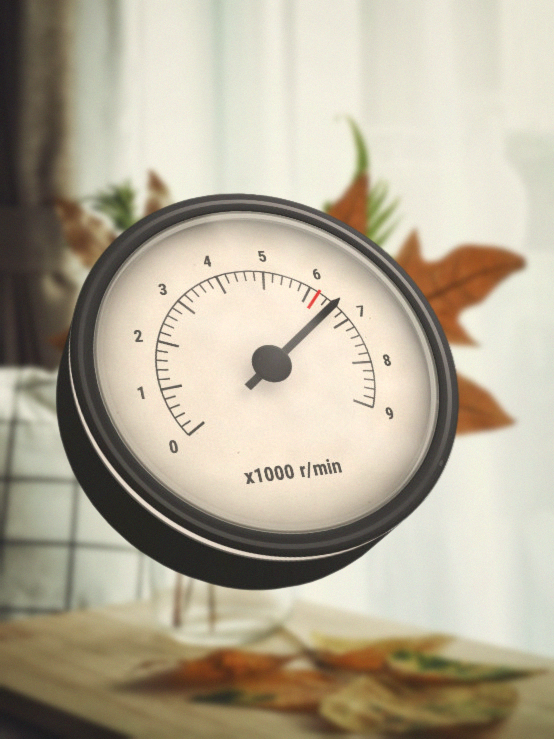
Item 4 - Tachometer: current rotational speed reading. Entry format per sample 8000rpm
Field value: 6600rpm
